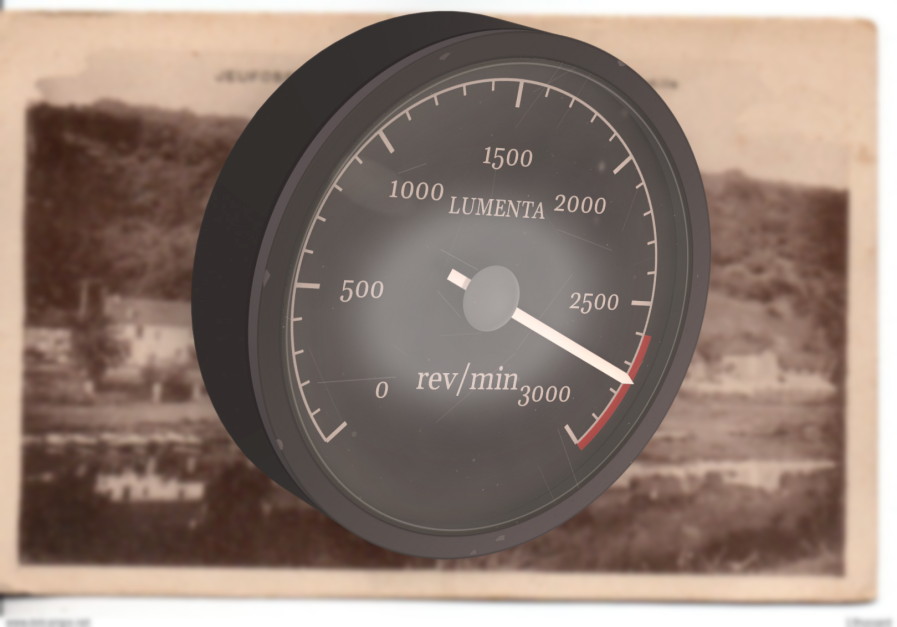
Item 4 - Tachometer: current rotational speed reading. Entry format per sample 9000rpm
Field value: 2750rpm
